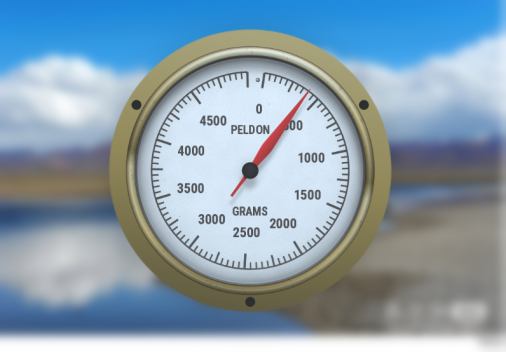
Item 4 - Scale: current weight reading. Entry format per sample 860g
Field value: 400g
